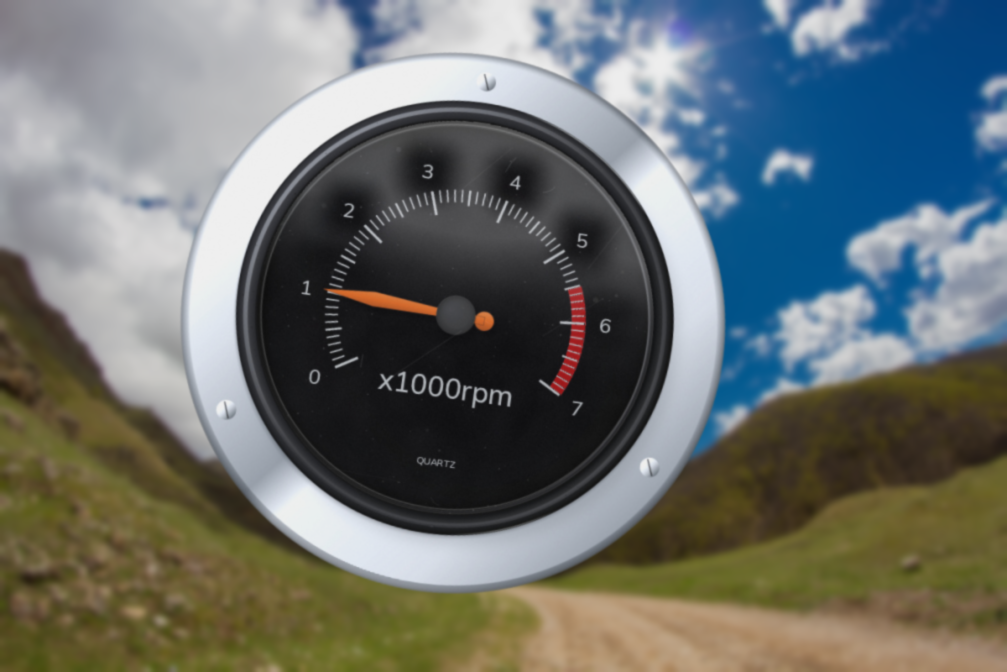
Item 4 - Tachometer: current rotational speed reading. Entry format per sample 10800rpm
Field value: 1000rpm
